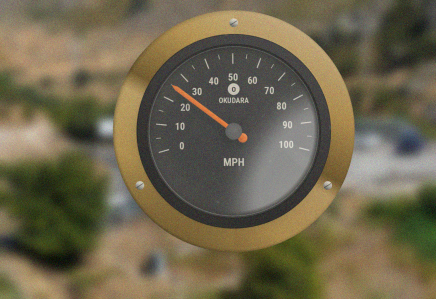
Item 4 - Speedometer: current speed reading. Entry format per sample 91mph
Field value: 25mph
